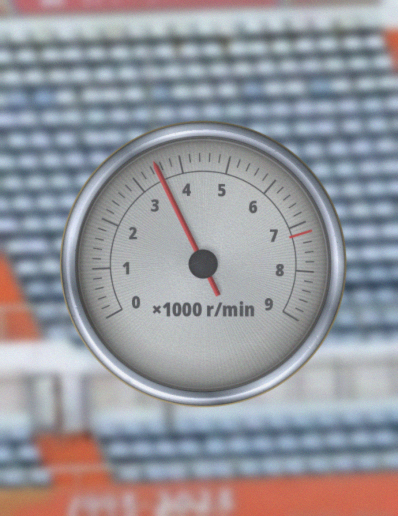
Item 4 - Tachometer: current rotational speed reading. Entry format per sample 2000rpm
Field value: 3500rpm
